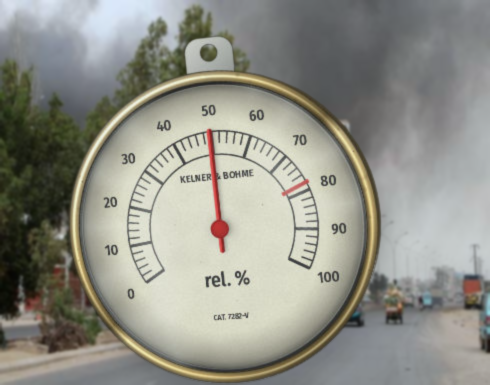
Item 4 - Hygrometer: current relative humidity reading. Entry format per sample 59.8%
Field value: 50%
